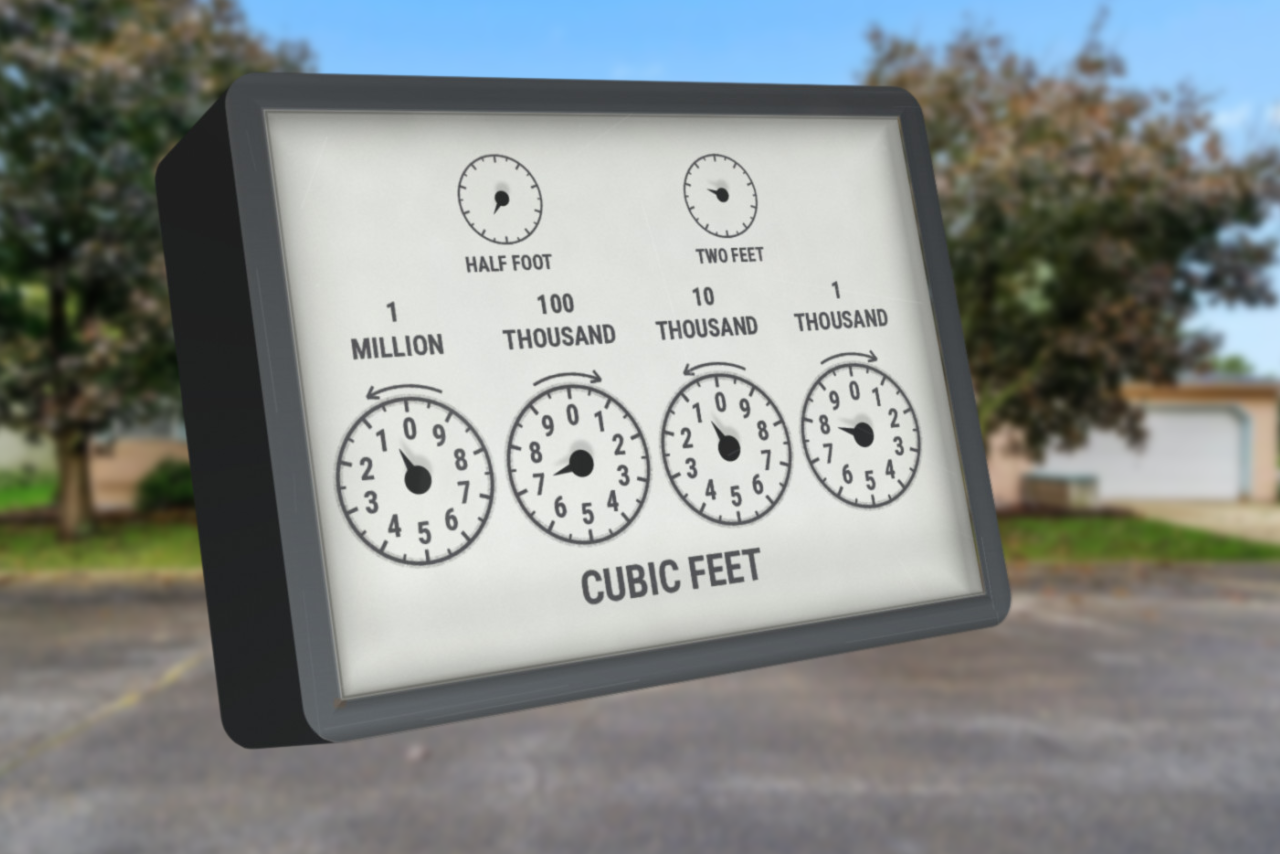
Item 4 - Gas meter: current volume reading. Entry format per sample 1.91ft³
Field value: 70800ft³
